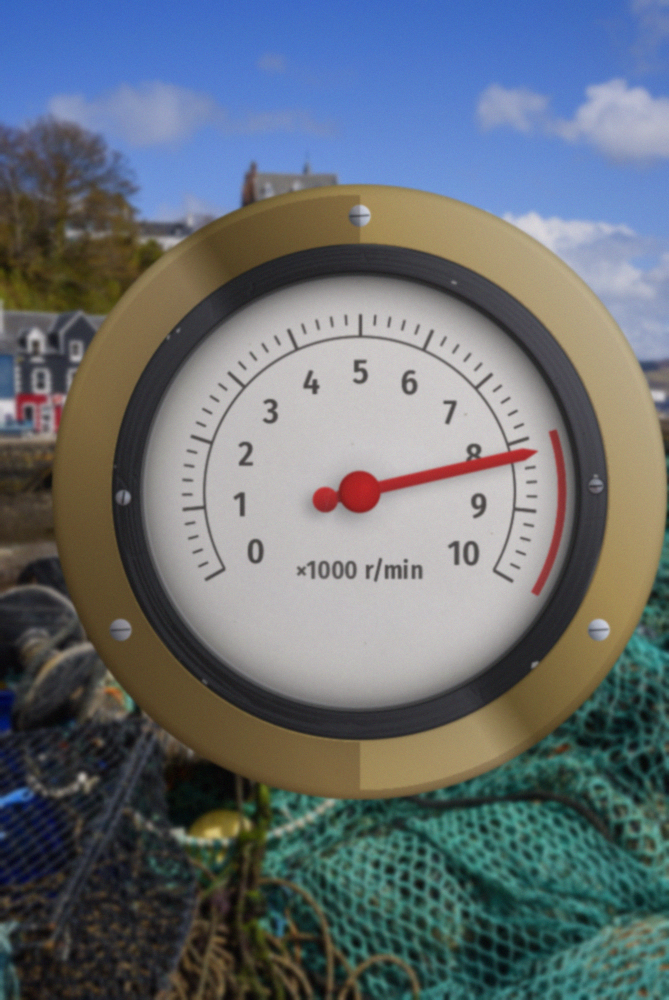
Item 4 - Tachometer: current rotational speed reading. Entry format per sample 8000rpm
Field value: 8200rpm
